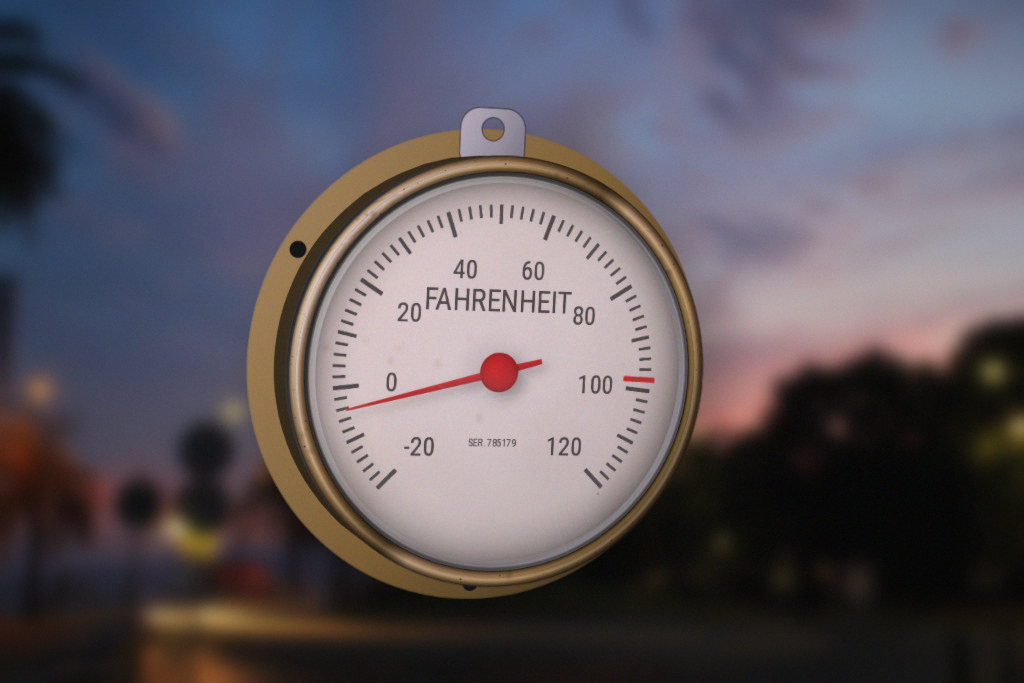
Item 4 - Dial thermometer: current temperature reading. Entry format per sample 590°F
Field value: -4°F
